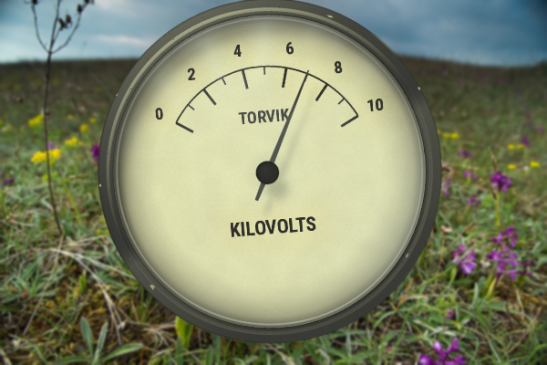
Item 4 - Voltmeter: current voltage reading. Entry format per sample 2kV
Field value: 7kV
